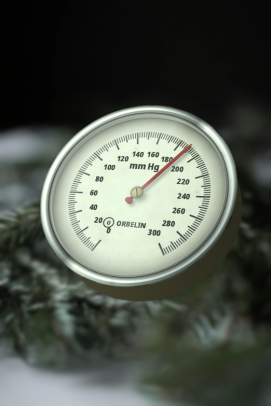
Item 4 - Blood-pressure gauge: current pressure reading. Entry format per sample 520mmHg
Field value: 190mmHg
